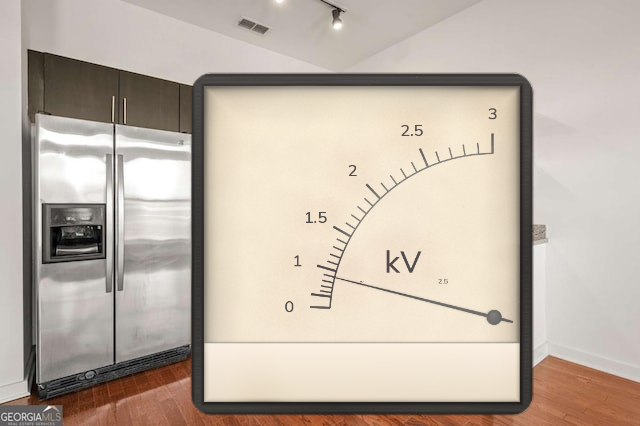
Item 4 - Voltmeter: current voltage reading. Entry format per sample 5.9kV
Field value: 0.9kV
